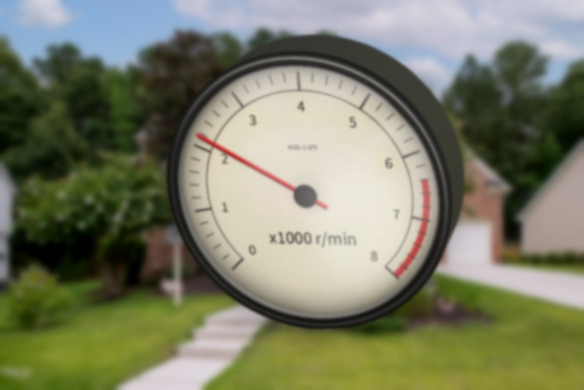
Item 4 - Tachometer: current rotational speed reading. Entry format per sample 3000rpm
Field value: 2200rpm
